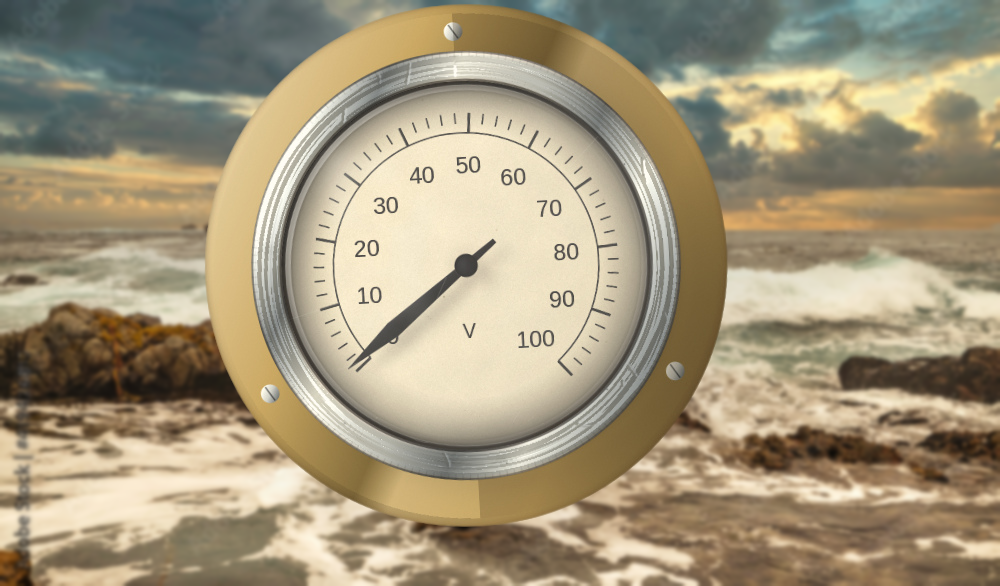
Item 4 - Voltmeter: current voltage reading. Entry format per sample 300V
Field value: 1V
